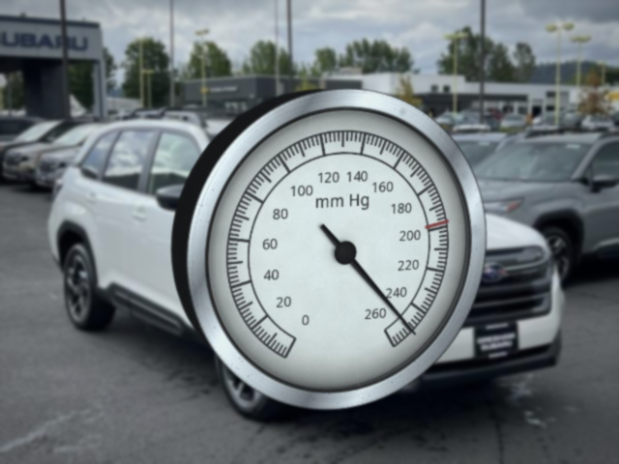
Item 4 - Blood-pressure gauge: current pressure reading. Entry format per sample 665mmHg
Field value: 250mmHg
